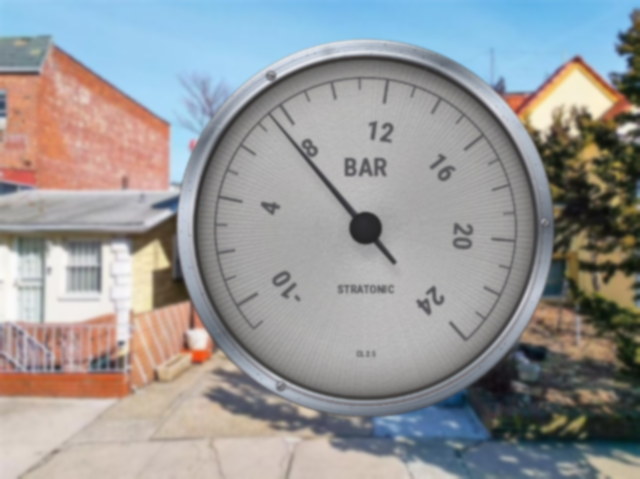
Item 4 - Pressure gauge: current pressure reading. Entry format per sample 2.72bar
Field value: 7.5bar
